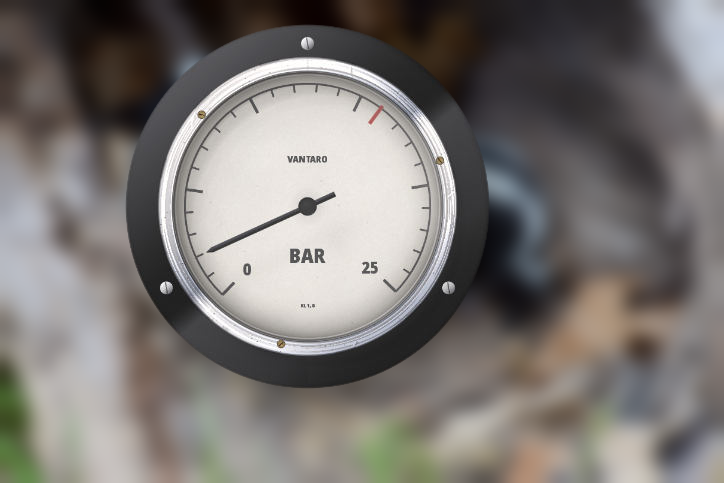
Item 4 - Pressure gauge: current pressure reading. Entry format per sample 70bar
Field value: 2bar
